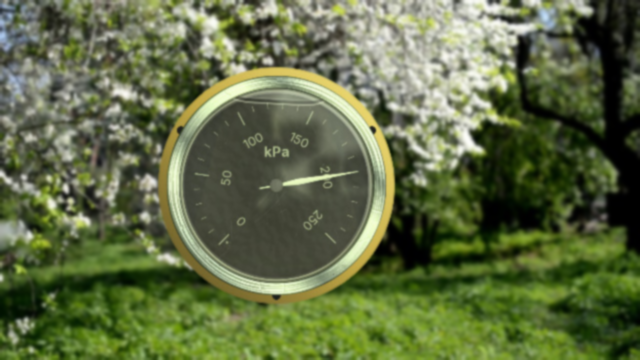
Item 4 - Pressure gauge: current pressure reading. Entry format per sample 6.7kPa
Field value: 200kPa
